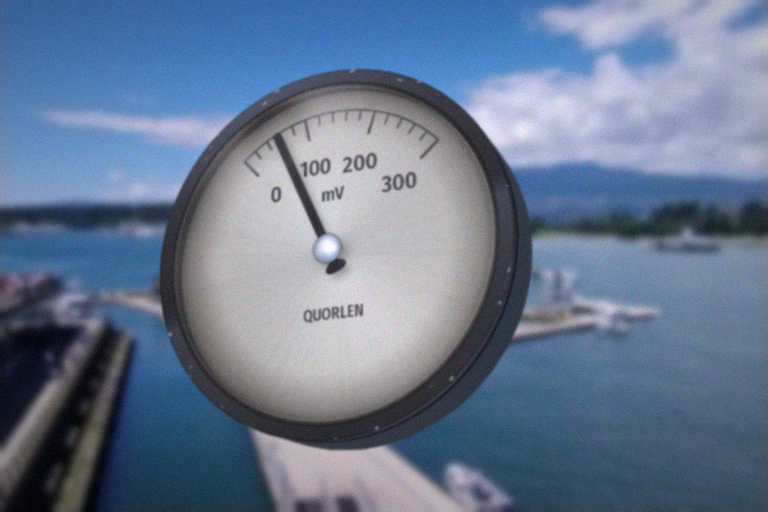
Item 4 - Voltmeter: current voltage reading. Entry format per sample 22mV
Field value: 60mV
